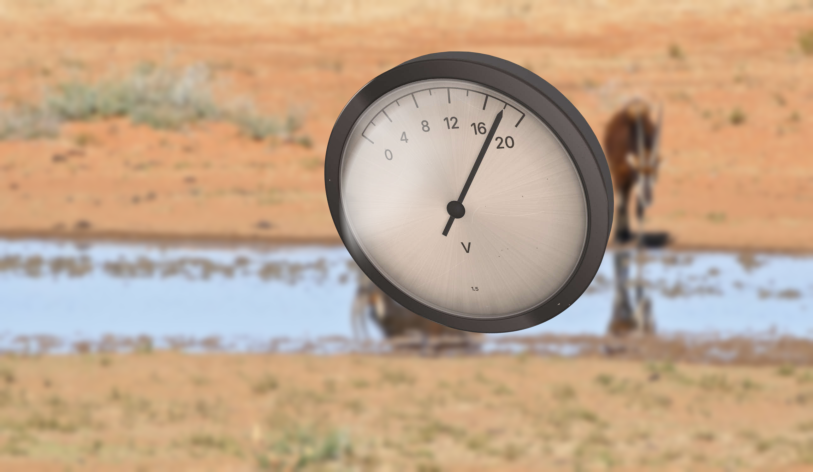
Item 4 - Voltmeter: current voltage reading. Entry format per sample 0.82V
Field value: 18V
